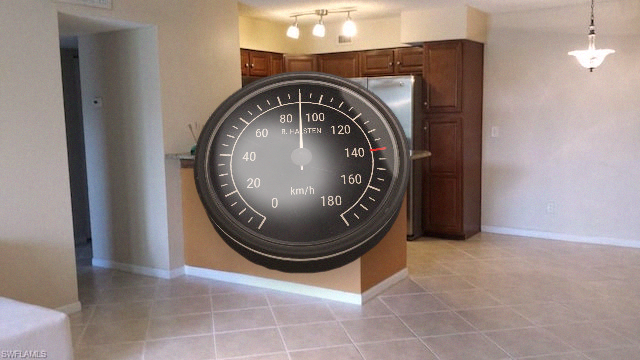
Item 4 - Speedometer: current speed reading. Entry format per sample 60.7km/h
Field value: 90km/h
